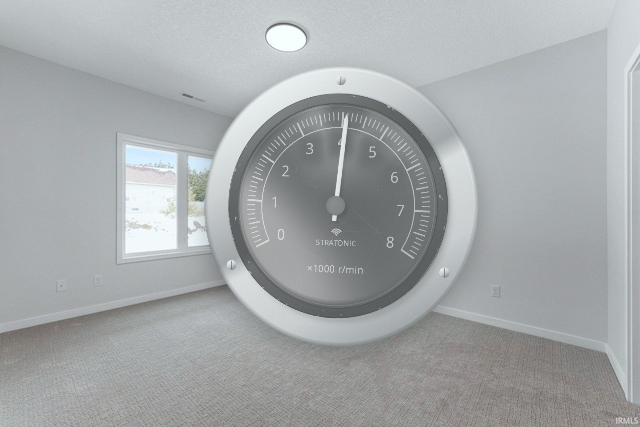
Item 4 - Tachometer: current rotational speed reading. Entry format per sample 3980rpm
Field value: 4100rpm
